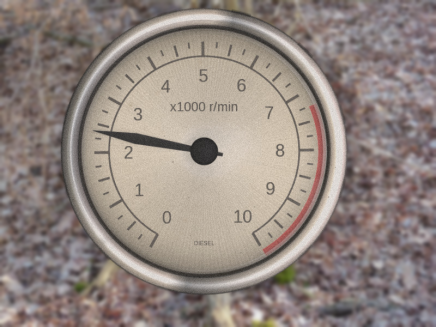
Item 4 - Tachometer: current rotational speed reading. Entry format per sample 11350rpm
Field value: 2375rpm
